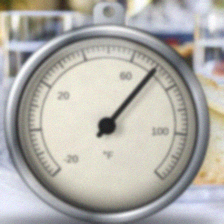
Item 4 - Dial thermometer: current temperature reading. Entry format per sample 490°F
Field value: 70°F
